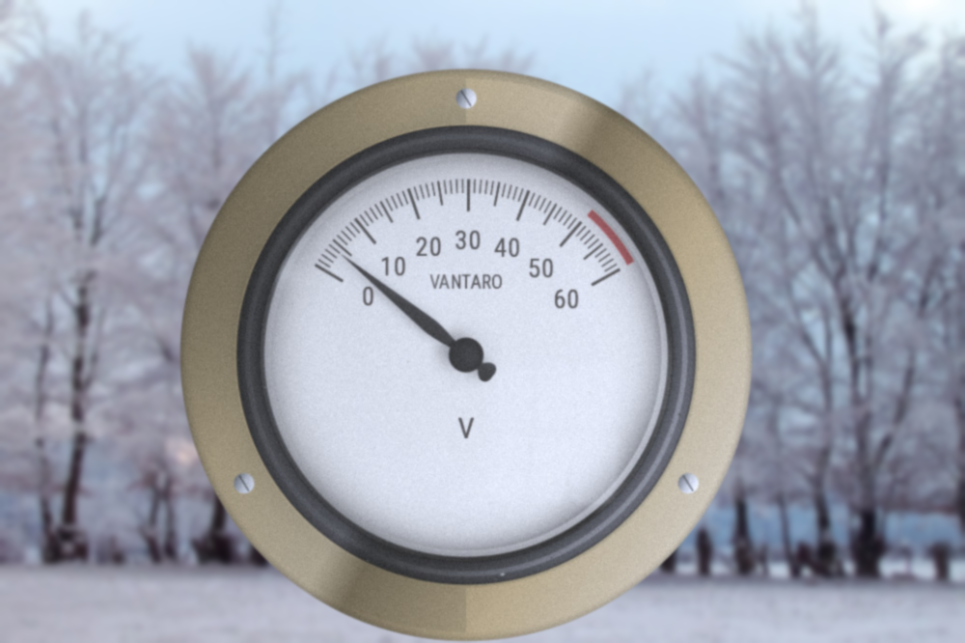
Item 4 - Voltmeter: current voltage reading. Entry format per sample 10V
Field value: 4V
